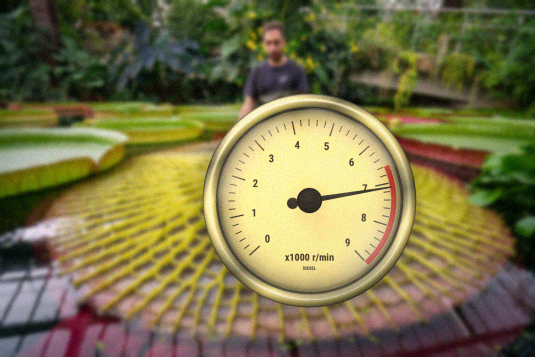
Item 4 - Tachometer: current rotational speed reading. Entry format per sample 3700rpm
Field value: 7100rpm
